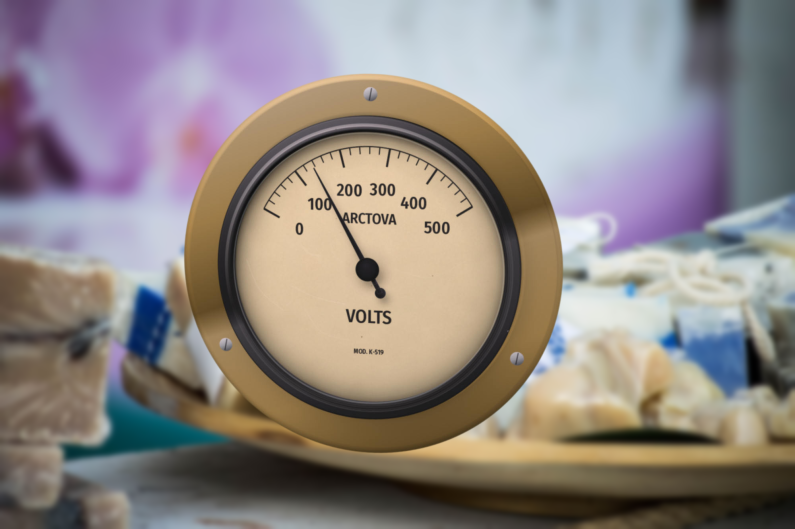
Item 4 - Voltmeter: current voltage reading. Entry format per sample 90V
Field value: 140V
